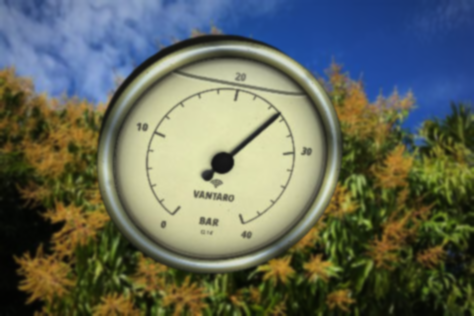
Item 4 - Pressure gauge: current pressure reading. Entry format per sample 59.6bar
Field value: 25bar
